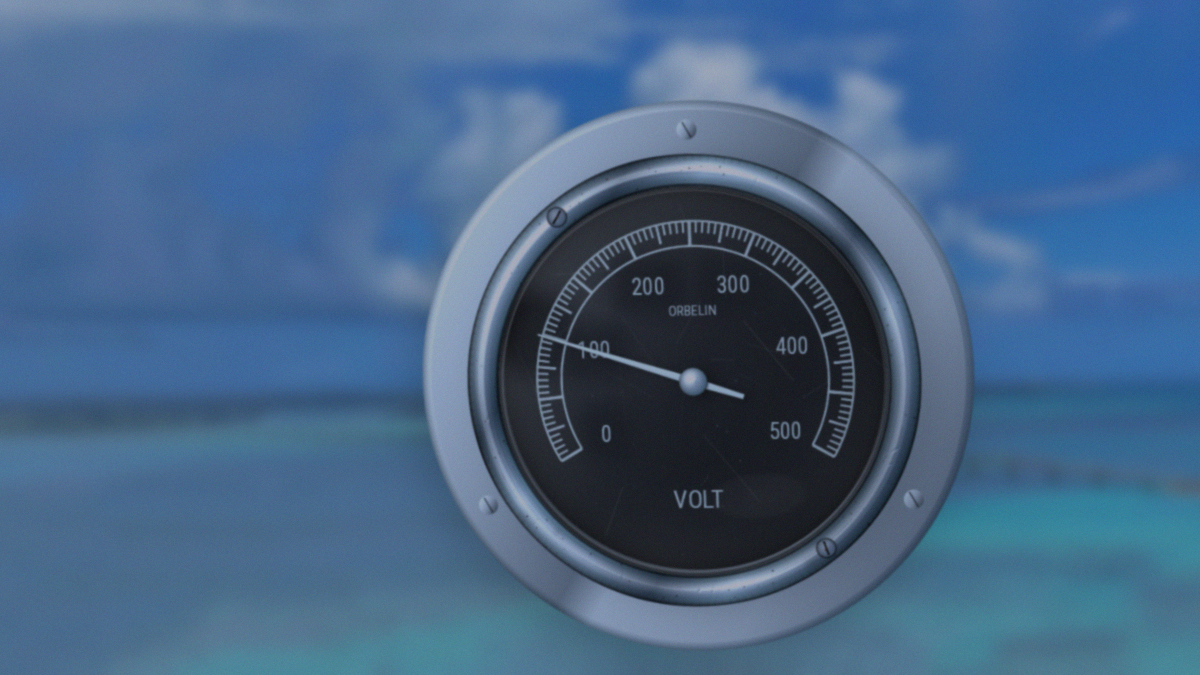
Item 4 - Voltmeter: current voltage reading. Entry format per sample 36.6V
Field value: 100V
